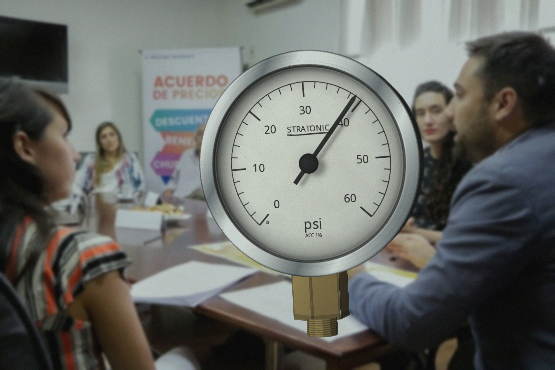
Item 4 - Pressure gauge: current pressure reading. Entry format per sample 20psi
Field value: 39psi
